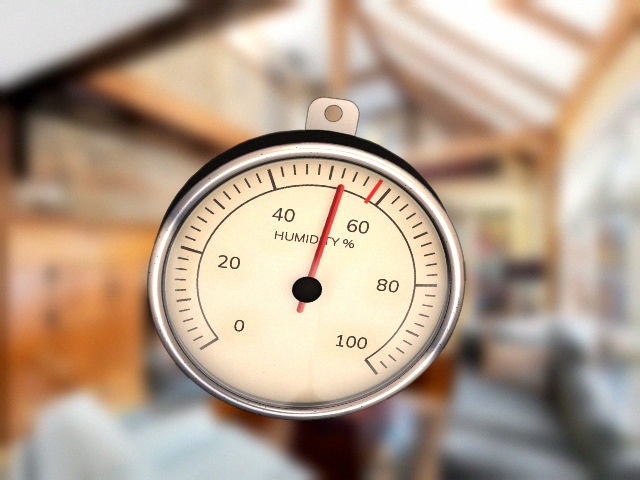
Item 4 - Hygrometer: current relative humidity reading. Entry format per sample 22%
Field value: 52%
